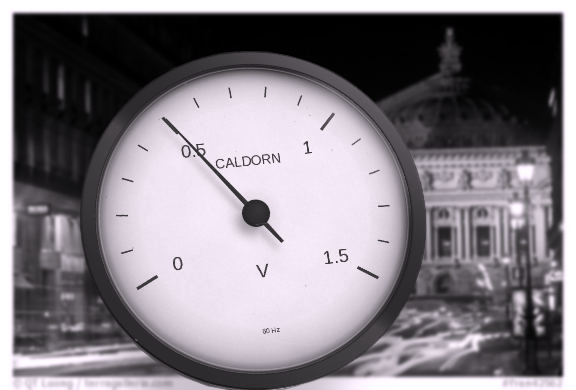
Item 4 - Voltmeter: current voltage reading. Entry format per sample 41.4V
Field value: 0.5V
